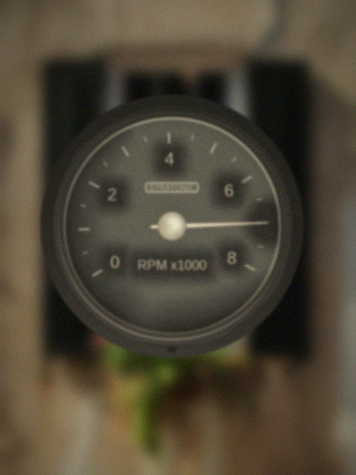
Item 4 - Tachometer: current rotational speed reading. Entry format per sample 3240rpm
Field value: 7000rpm
